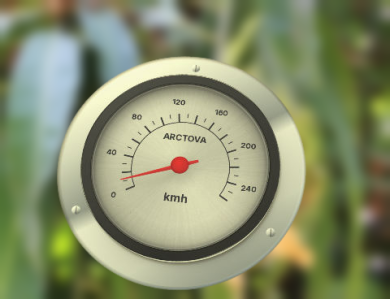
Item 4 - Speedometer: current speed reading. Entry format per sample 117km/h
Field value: 10km/h
